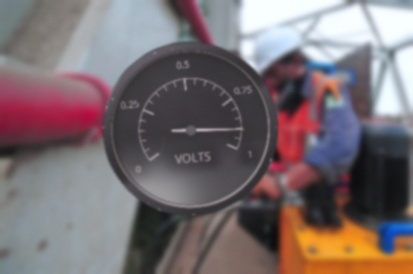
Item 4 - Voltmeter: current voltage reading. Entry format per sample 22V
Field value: 0.9V
